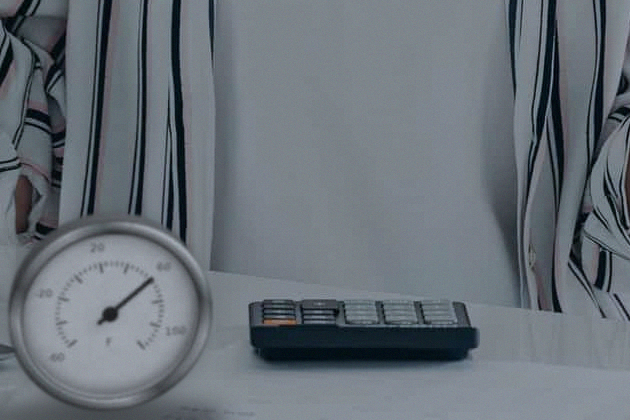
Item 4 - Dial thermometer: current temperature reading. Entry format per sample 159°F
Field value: 60°F
